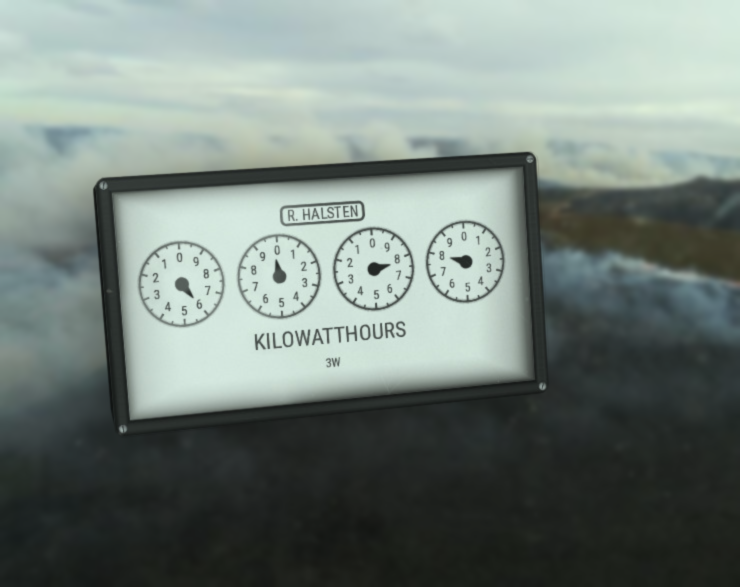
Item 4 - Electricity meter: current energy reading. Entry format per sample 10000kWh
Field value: 5978kWh
